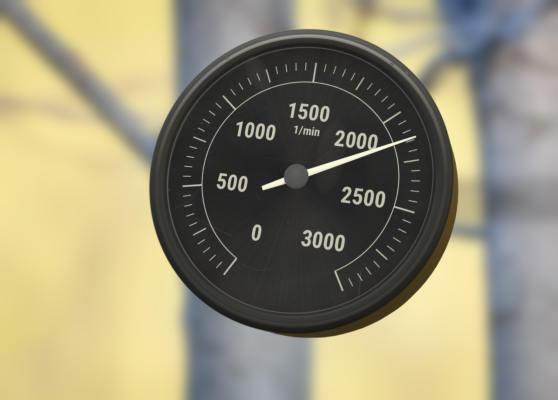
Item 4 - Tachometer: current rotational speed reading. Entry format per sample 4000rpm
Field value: 2150rpm
